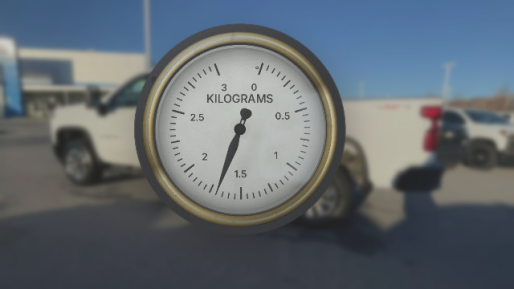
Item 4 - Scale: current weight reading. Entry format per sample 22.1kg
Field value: 1.7kg
